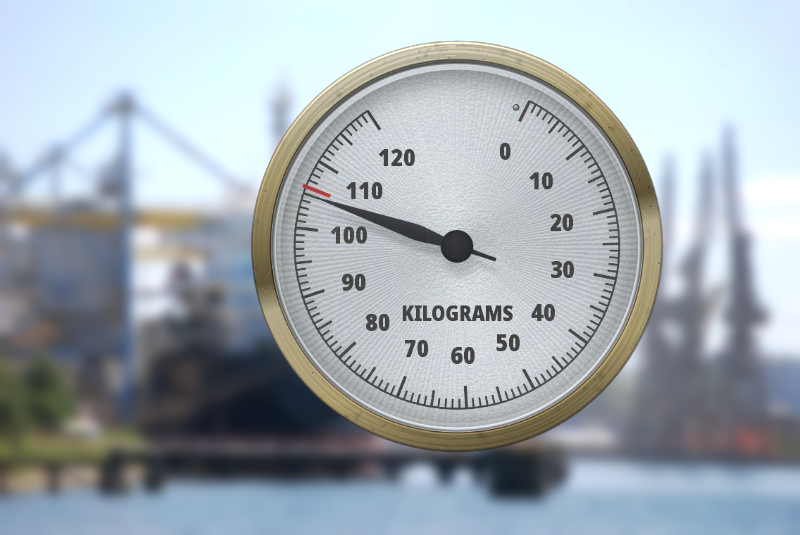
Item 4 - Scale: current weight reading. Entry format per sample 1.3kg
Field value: 105kg
